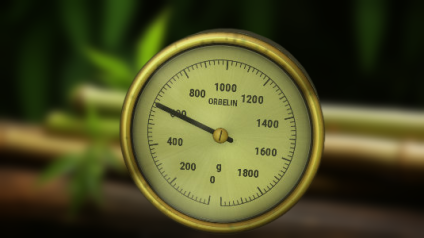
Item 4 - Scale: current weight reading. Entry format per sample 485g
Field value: 600g
